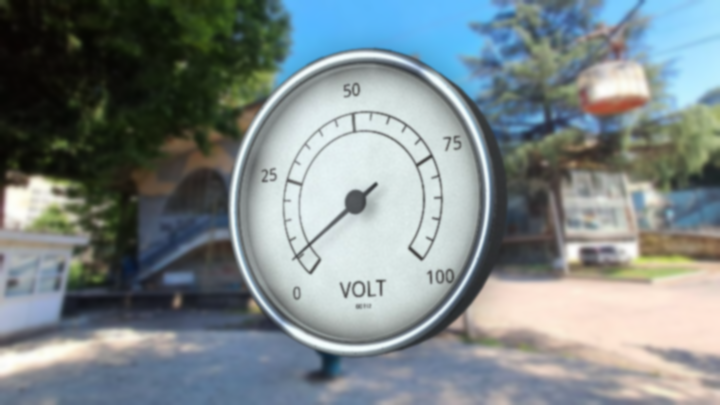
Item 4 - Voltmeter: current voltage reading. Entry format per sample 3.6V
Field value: 5V
